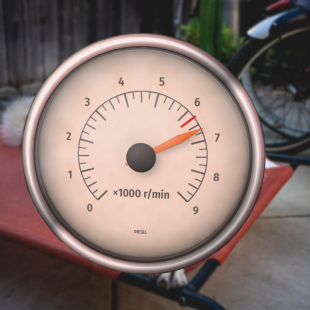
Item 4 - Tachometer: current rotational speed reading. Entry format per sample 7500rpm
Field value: 6625rpm
